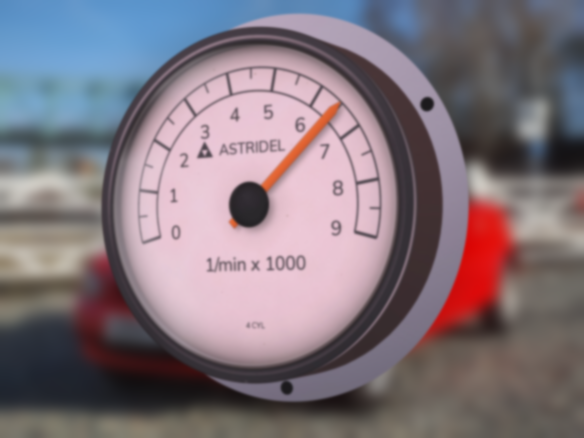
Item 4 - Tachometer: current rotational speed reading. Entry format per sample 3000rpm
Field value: 6500rpm
